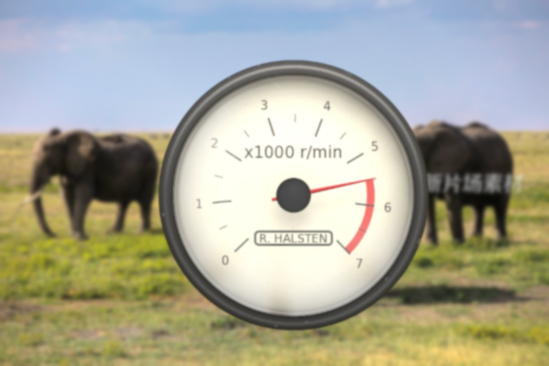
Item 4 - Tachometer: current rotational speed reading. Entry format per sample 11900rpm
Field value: 5500rpm
